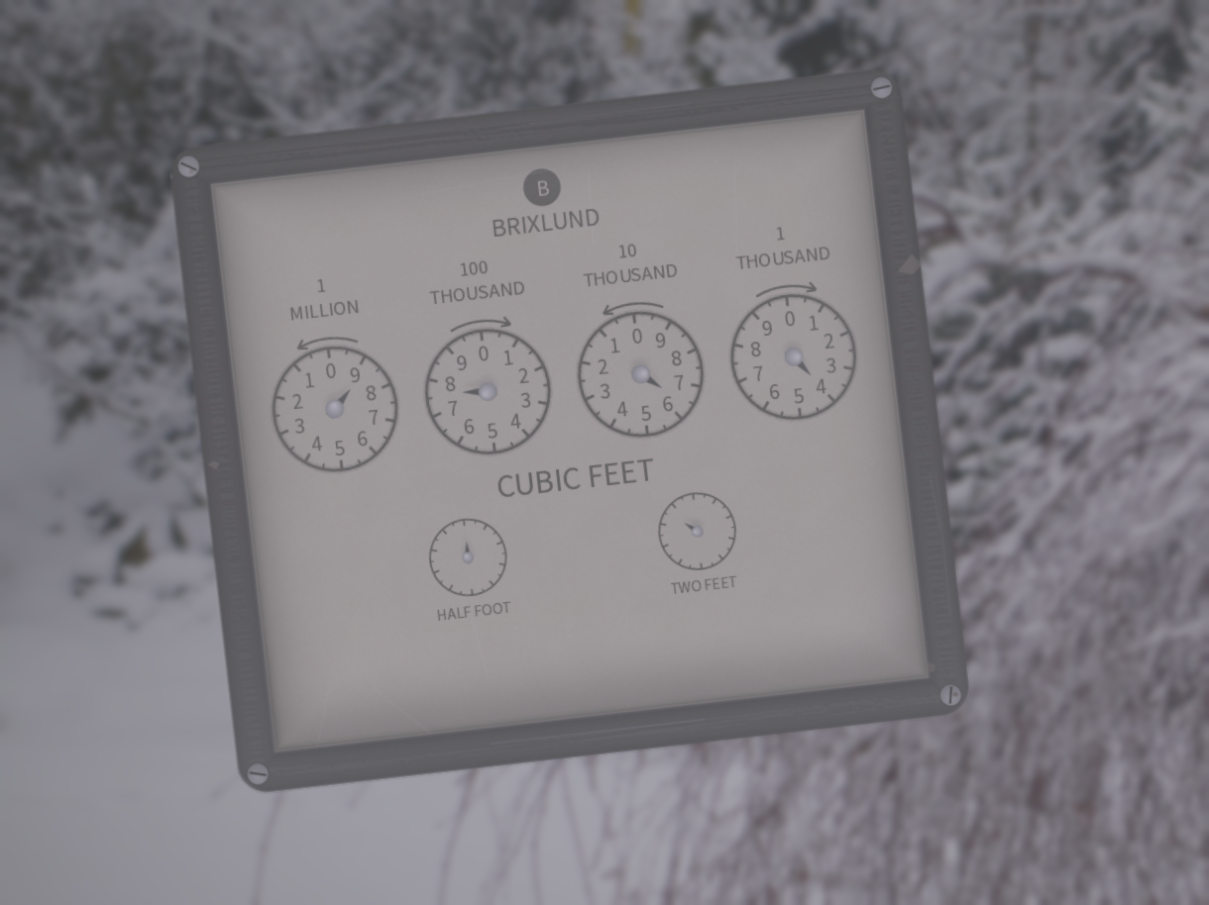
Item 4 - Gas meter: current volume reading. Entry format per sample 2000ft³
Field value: 876400ft³
